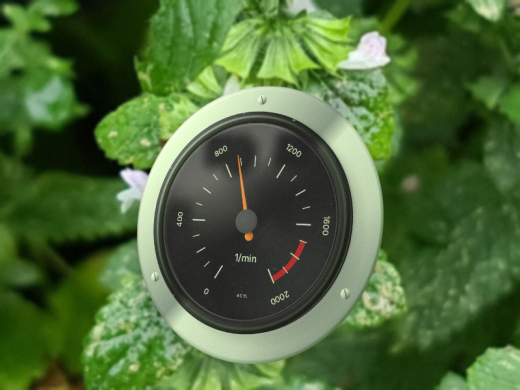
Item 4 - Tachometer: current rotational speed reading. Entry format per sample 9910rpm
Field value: 900rpm
